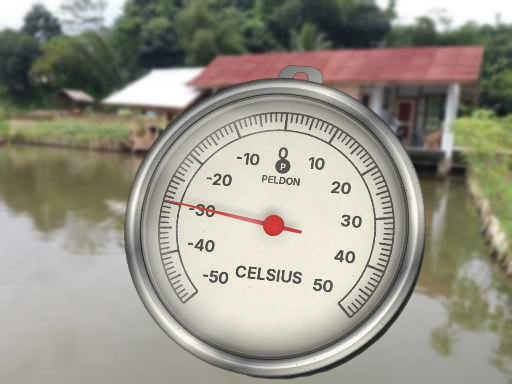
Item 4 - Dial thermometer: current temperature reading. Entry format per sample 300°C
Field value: -30°C
